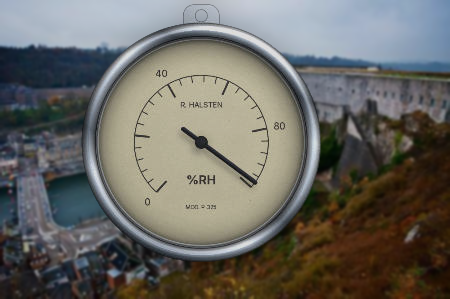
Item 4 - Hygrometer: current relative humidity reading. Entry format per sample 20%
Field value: 98%
